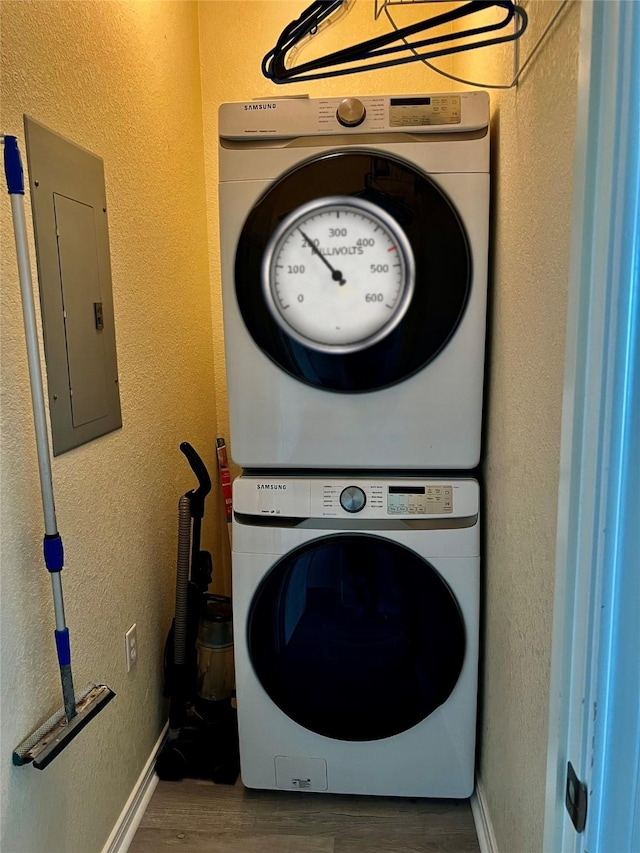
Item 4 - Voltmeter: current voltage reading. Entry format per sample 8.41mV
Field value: 200mV
